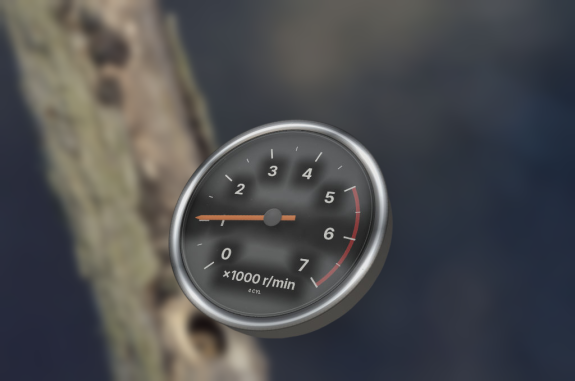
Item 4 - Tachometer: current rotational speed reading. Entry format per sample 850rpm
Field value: 1000rpm
